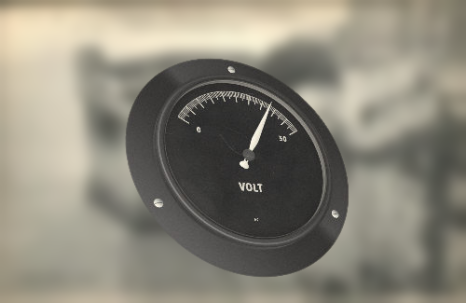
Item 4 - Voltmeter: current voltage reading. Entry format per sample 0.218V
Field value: 37.5V
